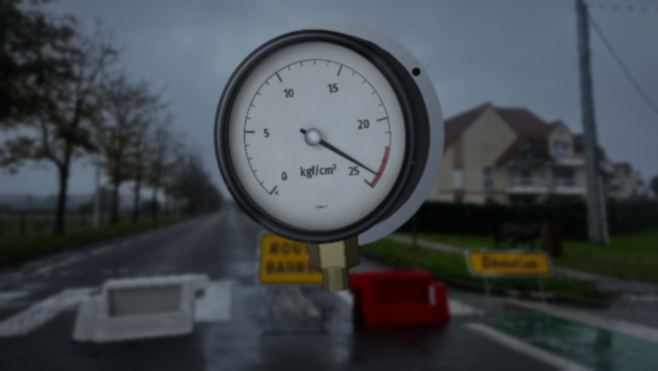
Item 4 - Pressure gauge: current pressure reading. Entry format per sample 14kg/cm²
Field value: 24kg/cm²
